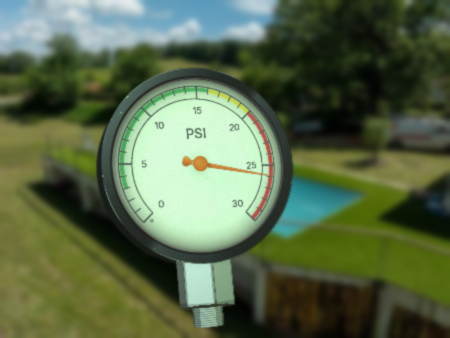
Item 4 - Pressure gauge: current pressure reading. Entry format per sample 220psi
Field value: 26psi
